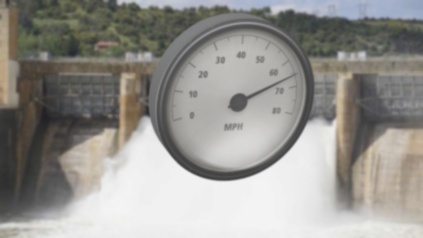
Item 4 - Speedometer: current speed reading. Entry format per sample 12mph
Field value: 65mph
